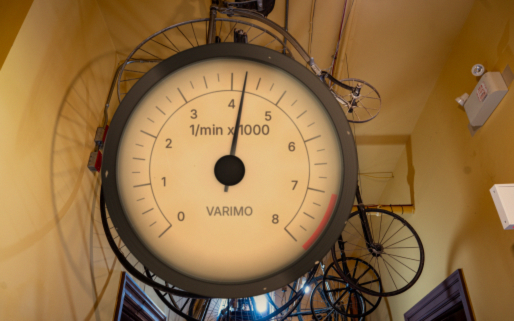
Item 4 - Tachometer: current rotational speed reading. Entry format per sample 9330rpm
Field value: 4250rpm
